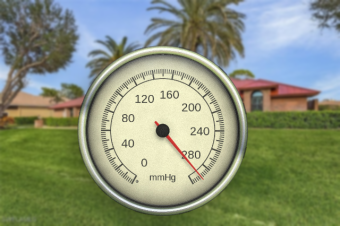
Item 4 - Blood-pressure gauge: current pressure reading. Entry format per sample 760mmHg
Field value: 290mmHg
